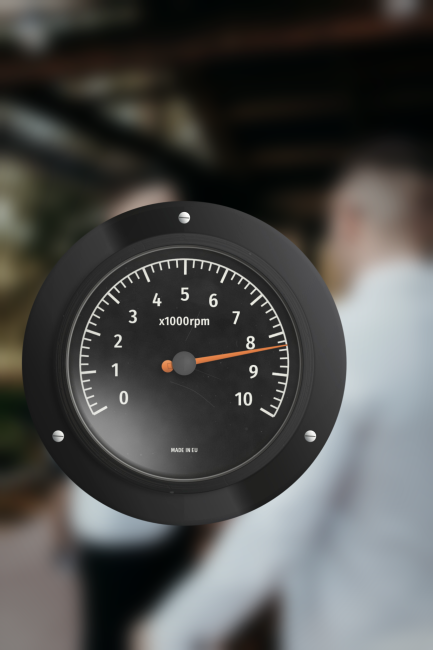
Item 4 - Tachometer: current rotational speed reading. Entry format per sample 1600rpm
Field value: 8300rpm
